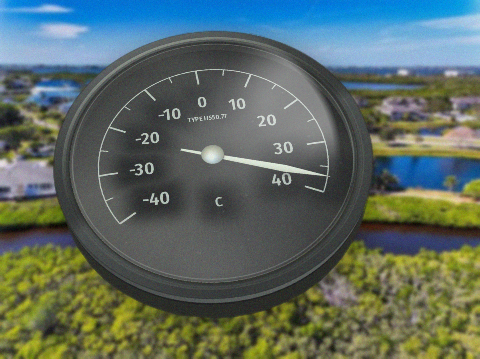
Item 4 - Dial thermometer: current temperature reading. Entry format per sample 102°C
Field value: 37.5°C
